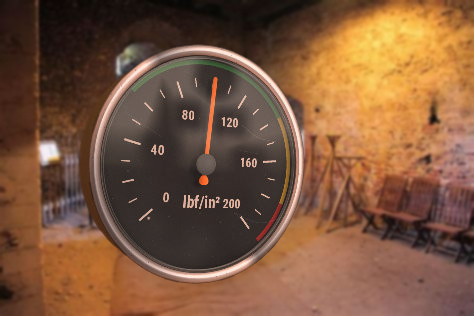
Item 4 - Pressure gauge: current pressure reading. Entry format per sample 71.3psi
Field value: 100psi
